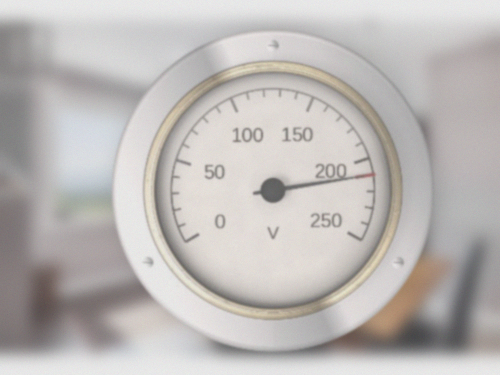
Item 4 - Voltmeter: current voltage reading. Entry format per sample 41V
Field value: 210V
